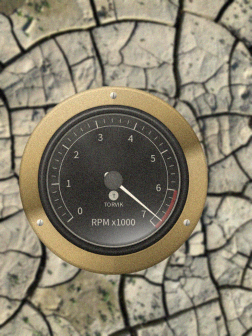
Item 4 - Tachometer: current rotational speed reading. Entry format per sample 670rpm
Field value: 6800rpm
